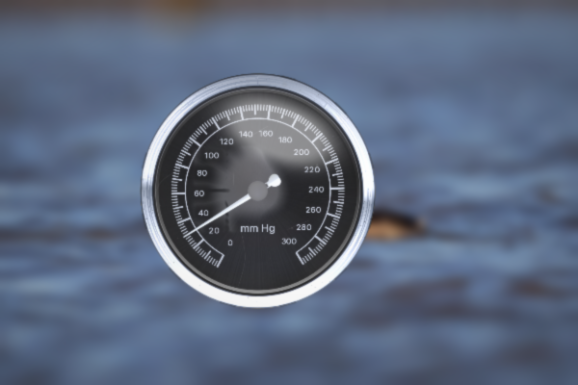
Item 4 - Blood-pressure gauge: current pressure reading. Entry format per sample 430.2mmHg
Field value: 30mmHg
